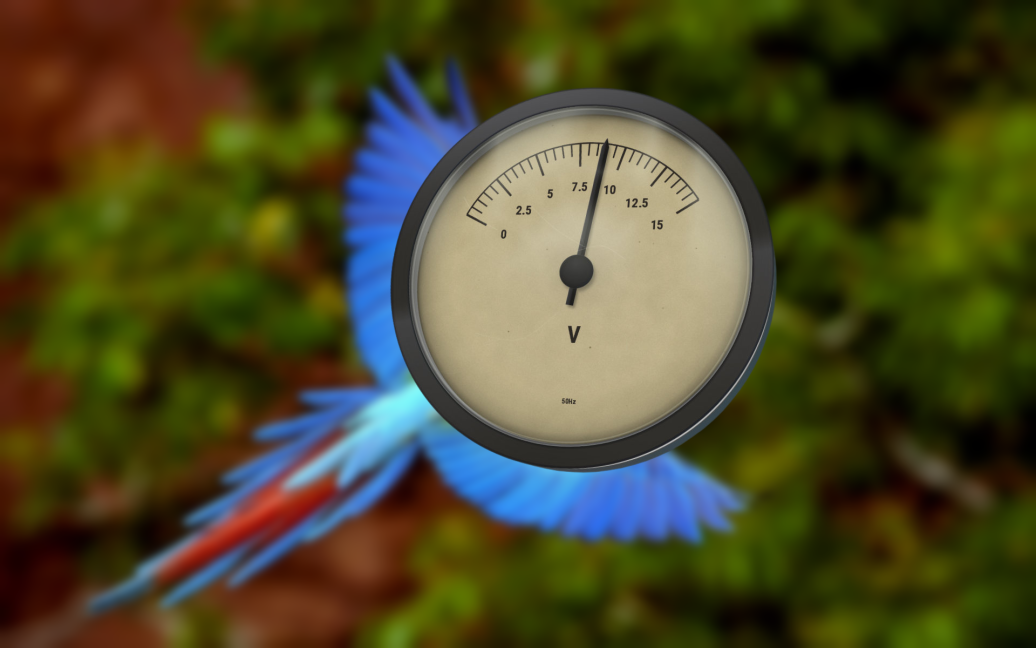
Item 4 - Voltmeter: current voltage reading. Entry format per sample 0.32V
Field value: 9V
